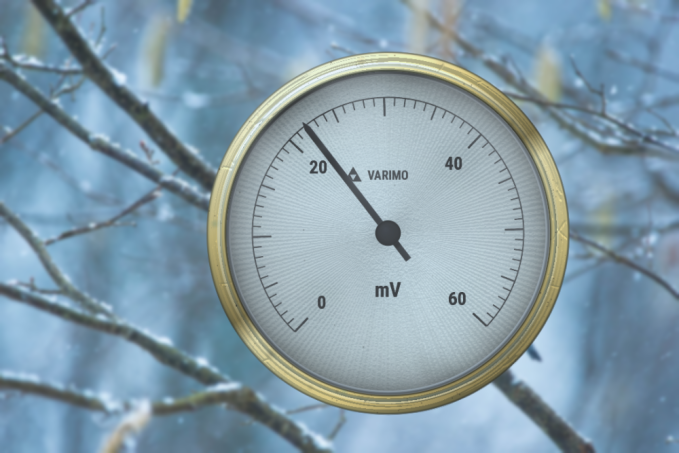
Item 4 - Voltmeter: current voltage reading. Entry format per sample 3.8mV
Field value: 22mV
